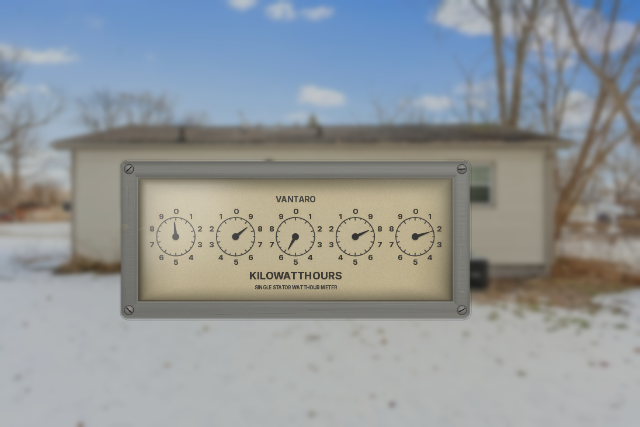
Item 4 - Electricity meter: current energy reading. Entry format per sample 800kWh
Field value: 98582kWh
